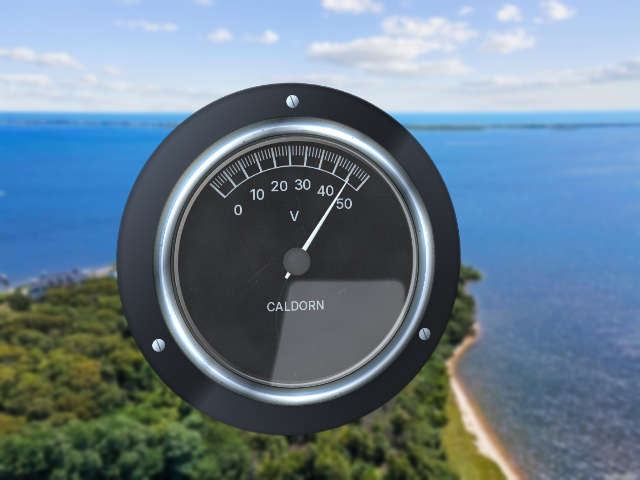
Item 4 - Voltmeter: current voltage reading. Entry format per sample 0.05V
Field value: 45V
